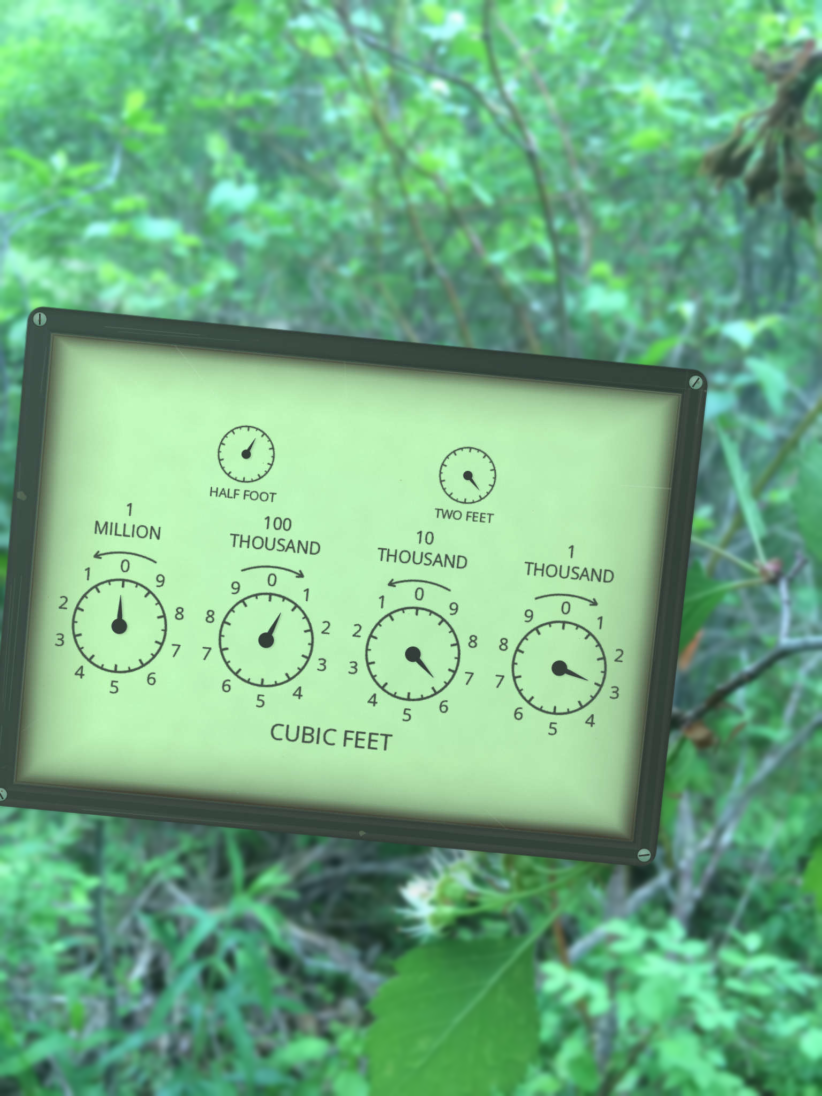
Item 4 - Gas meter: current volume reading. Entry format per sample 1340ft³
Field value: 6300ft³
